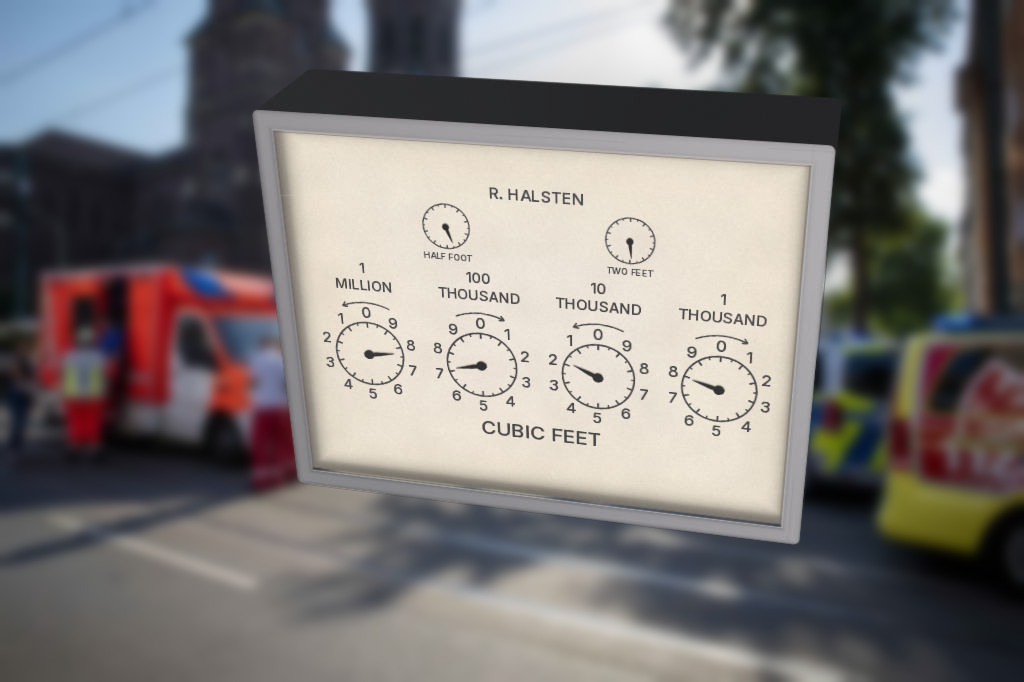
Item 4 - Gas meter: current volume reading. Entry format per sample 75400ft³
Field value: 771800ft³
